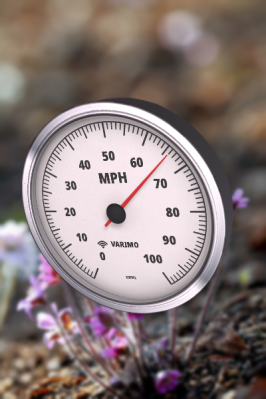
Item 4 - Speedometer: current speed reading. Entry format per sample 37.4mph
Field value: 66mph
